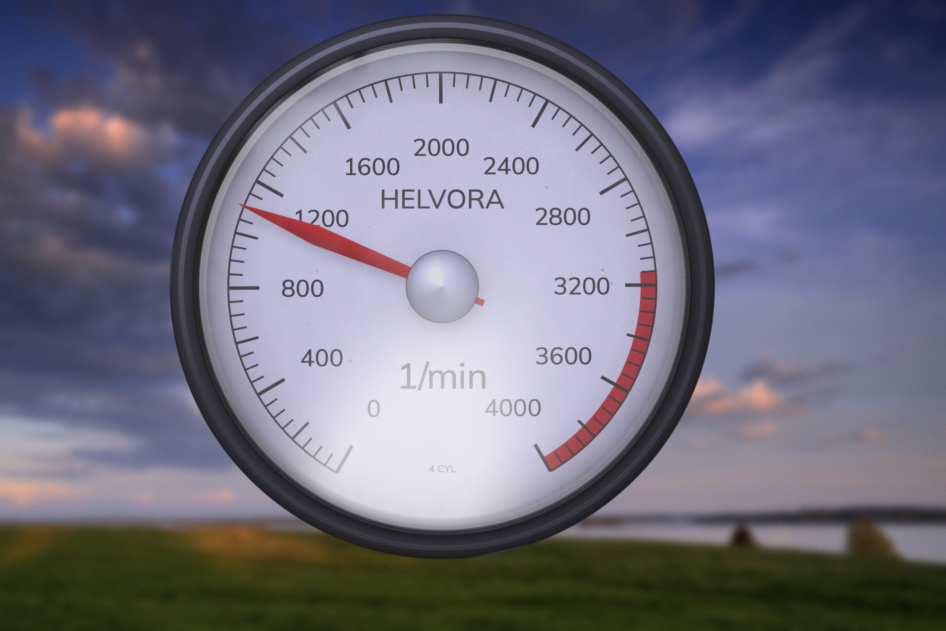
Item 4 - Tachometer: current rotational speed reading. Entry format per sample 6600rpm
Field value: 1100rpm
